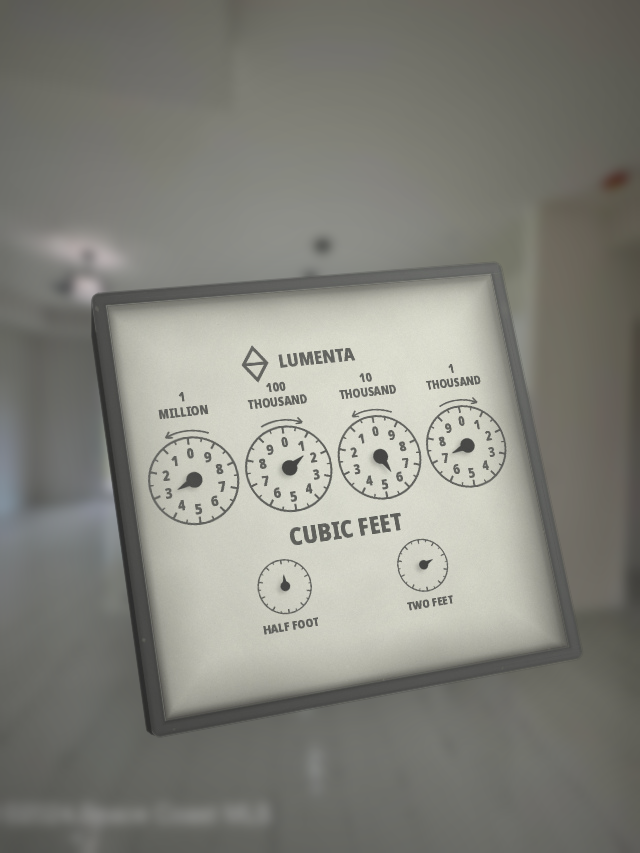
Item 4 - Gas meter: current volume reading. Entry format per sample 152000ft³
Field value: 315700ft³
